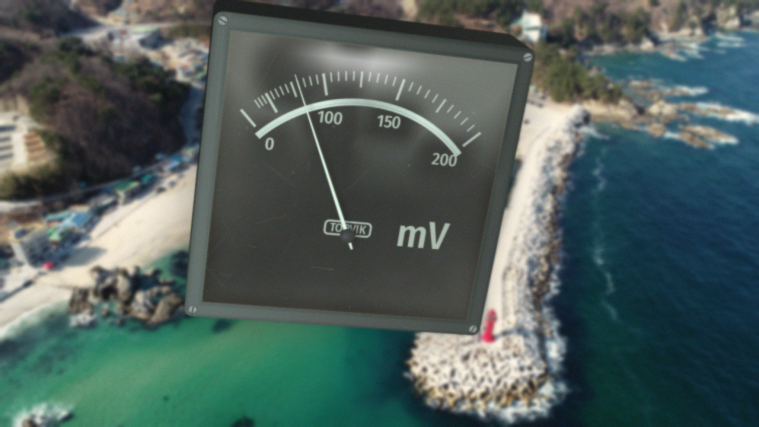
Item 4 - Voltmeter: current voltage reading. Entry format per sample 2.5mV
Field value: 80mV
